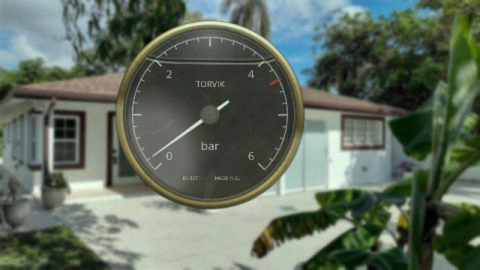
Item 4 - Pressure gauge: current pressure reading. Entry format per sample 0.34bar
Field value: 0.2bar
